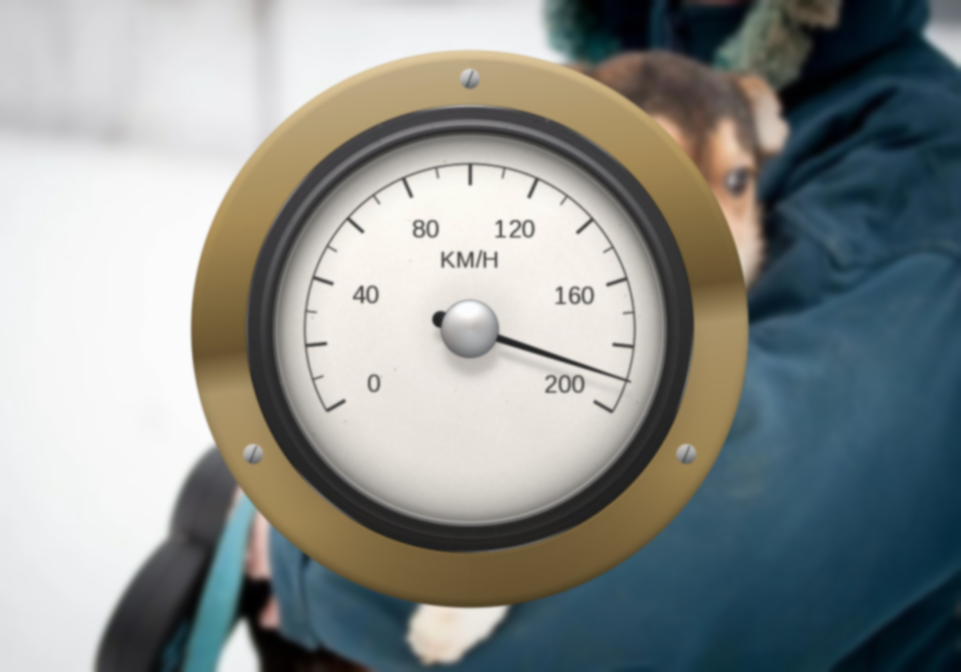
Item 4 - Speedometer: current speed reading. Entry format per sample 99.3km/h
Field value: 190km/h
